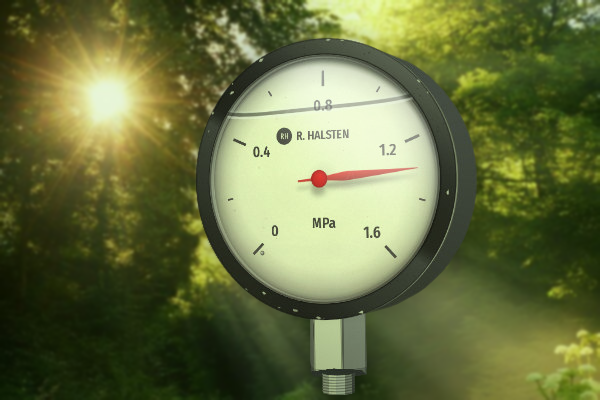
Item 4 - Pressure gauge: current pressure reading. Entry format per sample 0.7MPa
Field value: 1.3MPa
